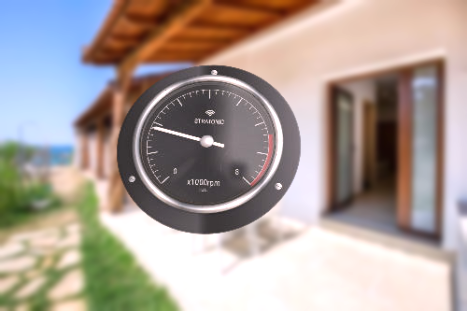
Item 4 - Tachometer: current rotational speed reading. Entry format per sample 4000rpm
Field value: 1800rpm
